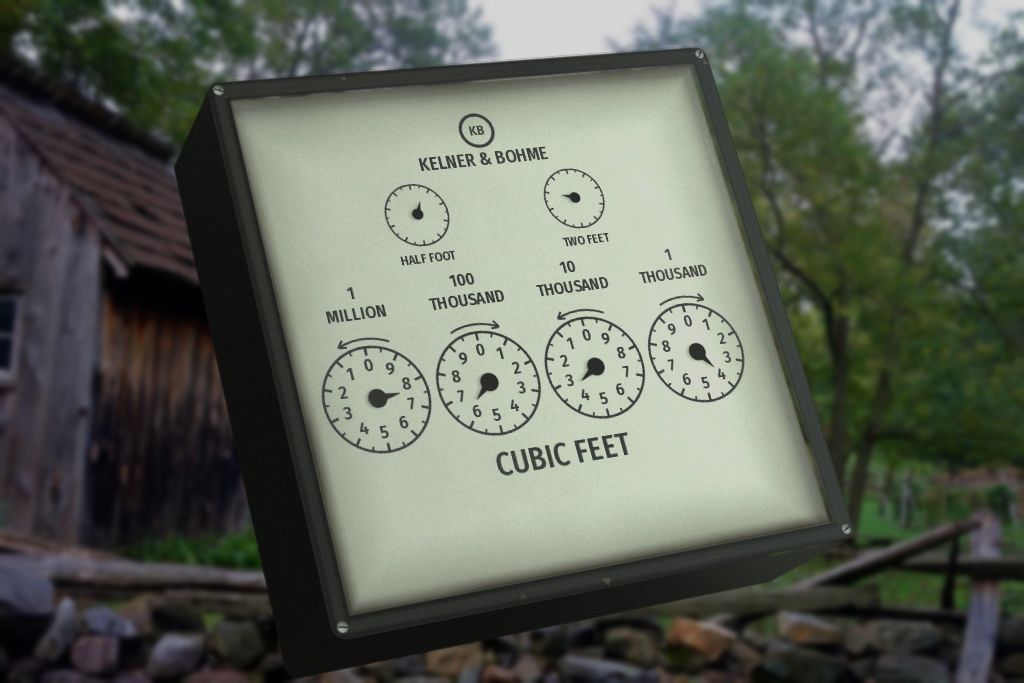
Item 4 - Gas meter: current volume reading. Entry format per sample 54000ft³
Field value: 763400ft³
